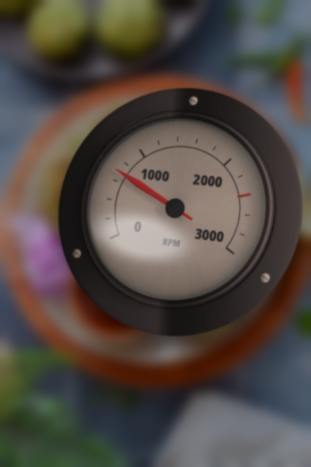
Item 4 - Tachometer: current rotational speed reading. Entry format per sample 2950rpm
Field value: 700rpm
